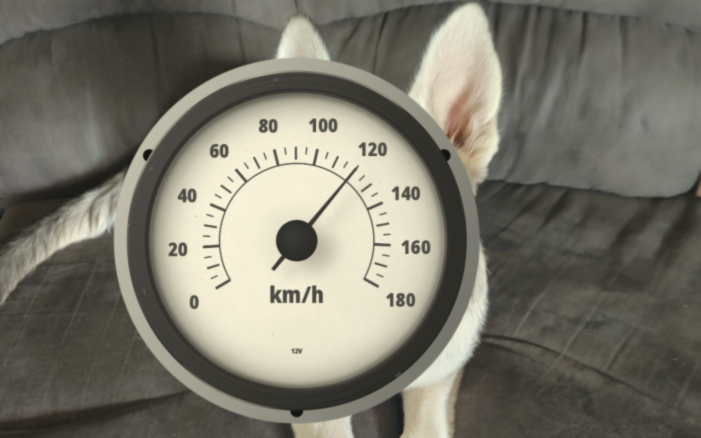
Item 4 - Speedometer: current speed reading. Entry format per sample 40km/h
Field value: 120km/h
